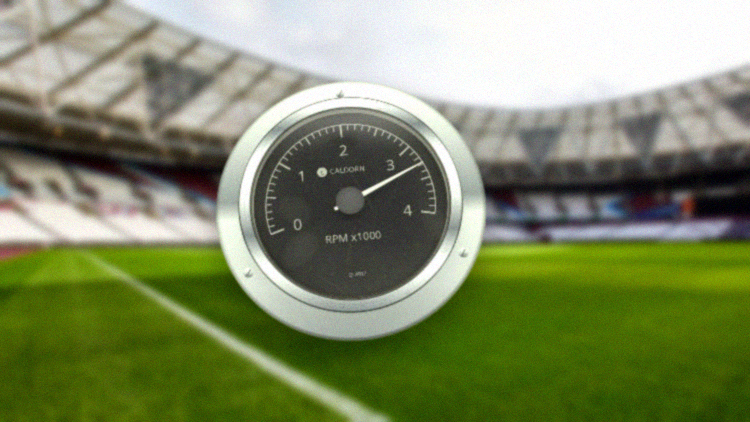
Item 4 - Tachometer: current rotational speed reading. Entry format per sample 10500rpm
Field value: 3300rpm
